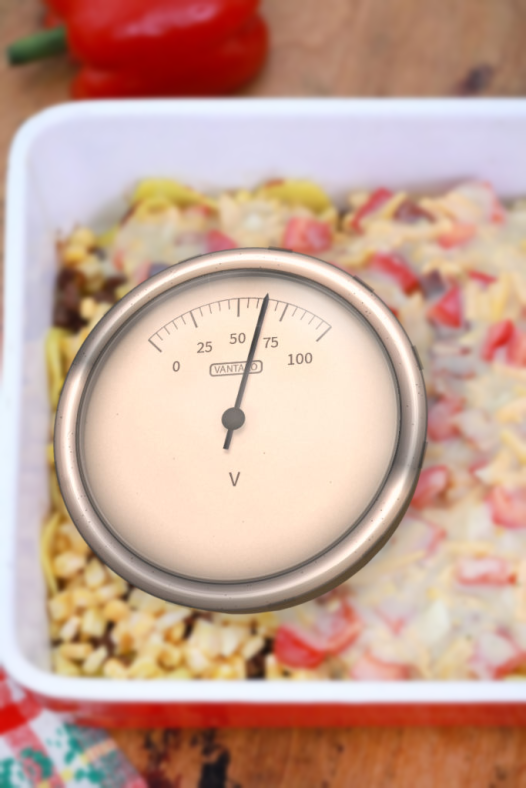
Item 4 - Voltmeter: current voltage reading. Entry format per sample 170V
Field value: 65V
